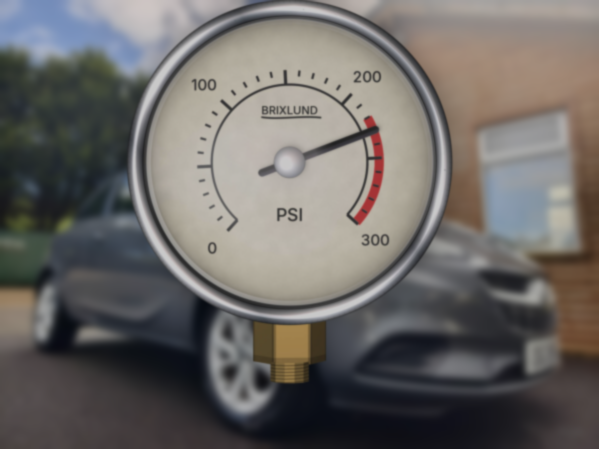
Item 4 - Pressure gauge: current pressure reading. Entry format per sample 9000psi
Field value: 230psi
